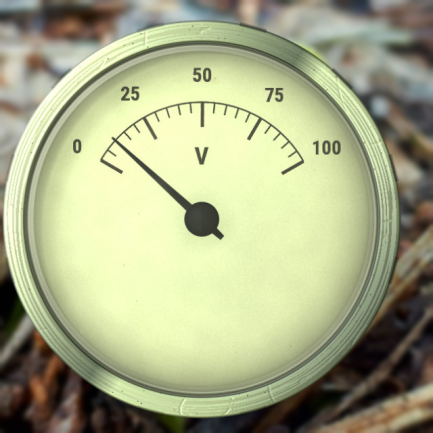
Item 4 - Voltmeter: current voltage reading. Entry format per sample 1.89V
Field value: 10V
